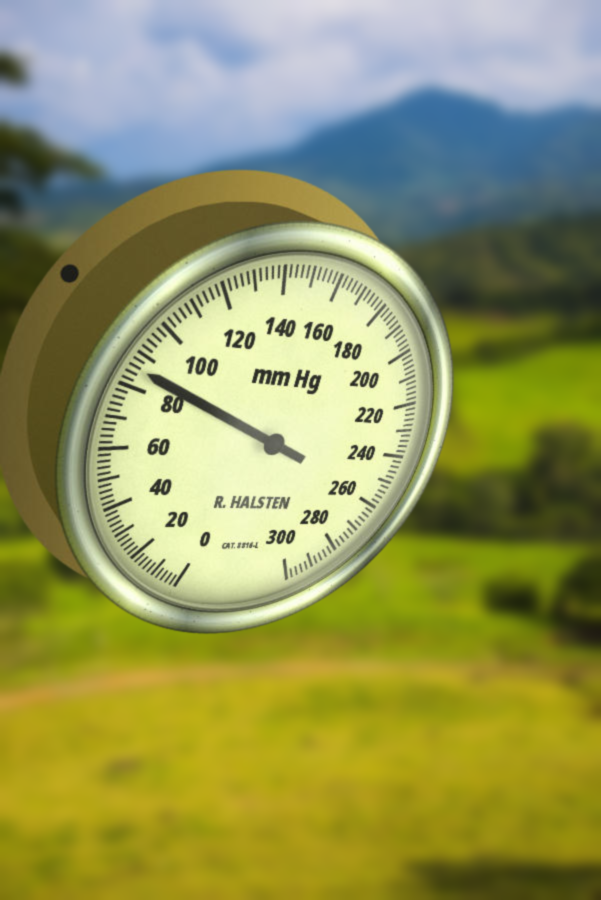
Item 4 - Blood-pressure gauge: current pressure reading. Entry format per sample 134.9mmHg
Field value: 86mmHg
